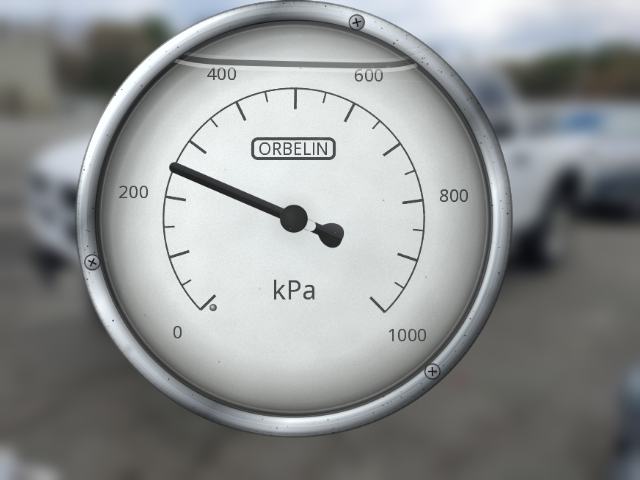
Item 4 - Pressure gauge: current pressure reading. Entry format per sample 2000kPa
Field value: 250kPa
